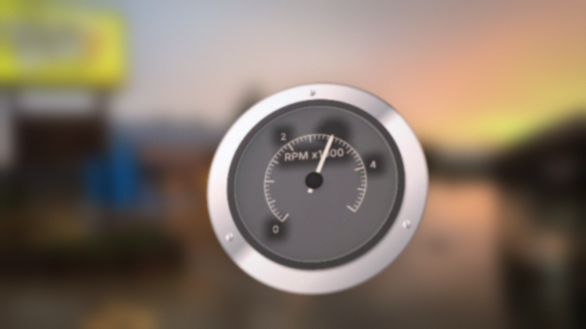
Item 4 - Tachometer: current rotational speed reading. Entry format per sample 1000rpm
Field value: 3000rpm
